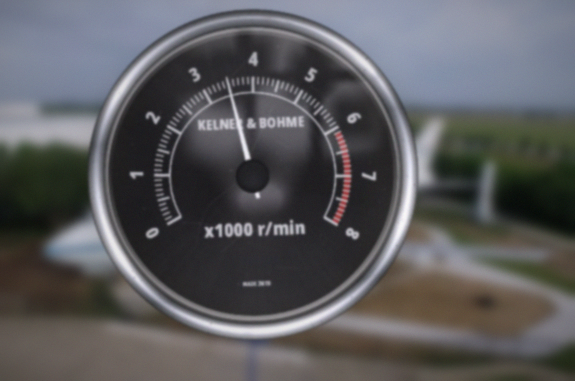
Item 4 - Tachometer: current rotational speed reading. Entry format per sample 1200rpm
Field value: 3500rpm
